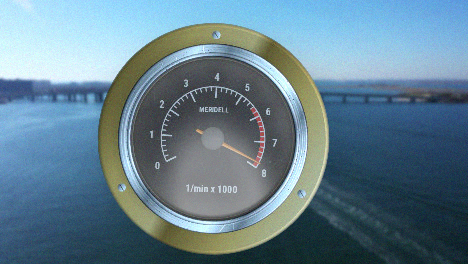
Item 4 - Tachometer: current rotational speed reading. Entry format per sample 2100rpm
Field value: 7800rpm
